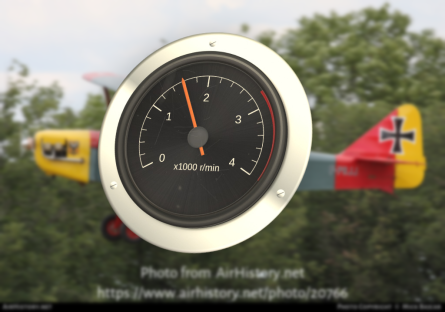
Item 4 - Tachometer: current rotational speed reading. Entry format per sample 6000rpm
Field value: 1600rpm
